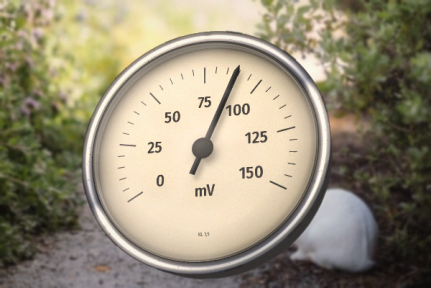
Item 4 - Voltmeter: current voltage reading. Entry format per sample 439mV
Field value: 90mV
